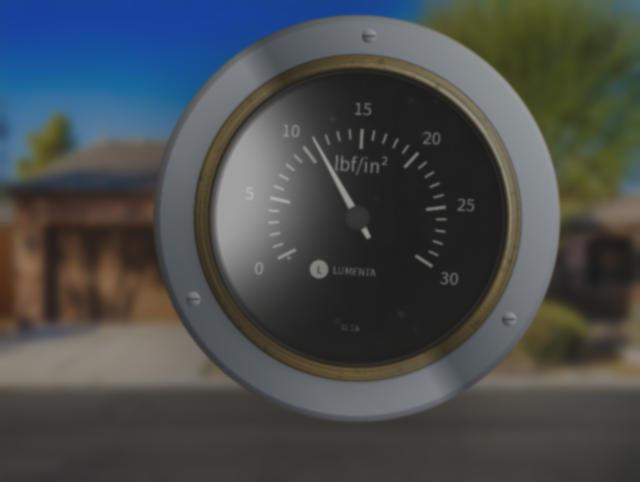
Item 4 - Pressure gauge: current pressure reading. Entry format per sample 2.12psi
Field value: 11psi
